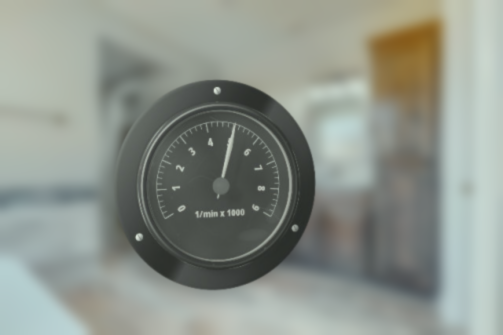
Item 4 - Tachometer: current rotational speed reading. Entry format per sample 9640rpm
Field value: 5000rpm
